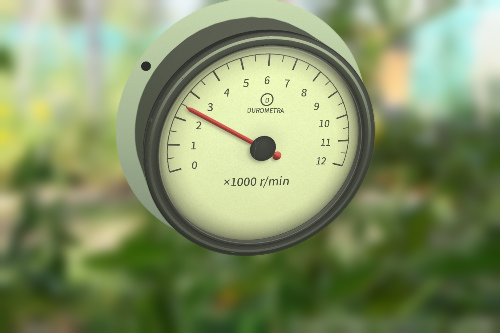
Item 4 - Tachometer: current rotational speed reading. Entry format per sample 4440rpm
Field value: 2500rpm
